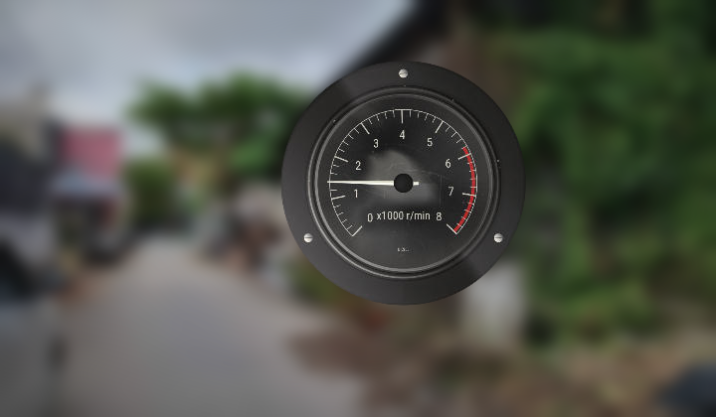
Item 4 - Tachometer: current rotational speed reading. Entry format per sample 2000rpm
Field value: 1400rpm
